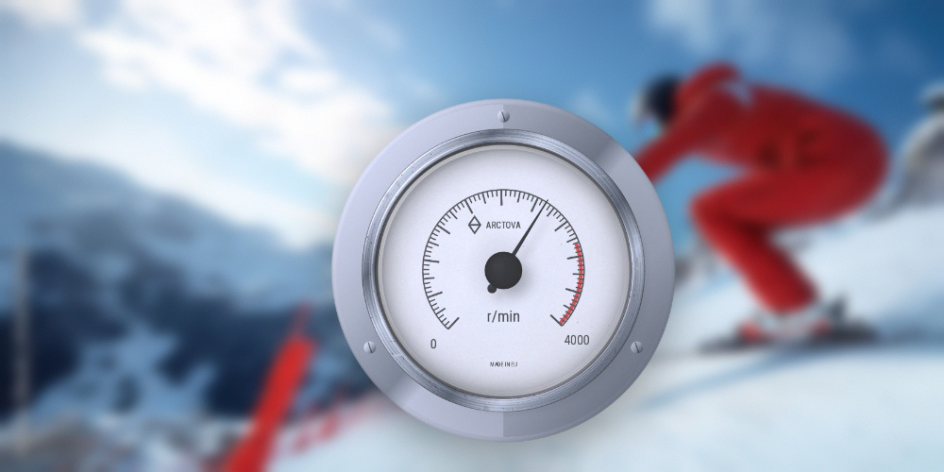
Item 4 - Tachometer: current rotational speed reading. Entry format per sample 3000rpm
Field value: 2500rpm
